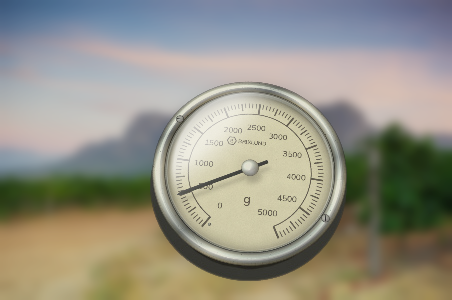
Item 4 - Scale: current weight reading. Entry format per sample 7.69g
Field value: 500g
